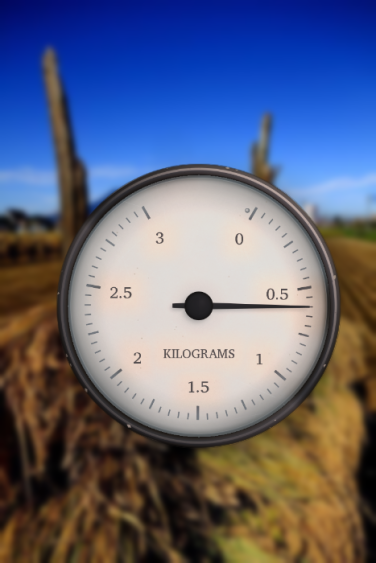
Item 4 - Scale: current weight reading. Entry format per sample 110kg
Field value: 0.6kg
